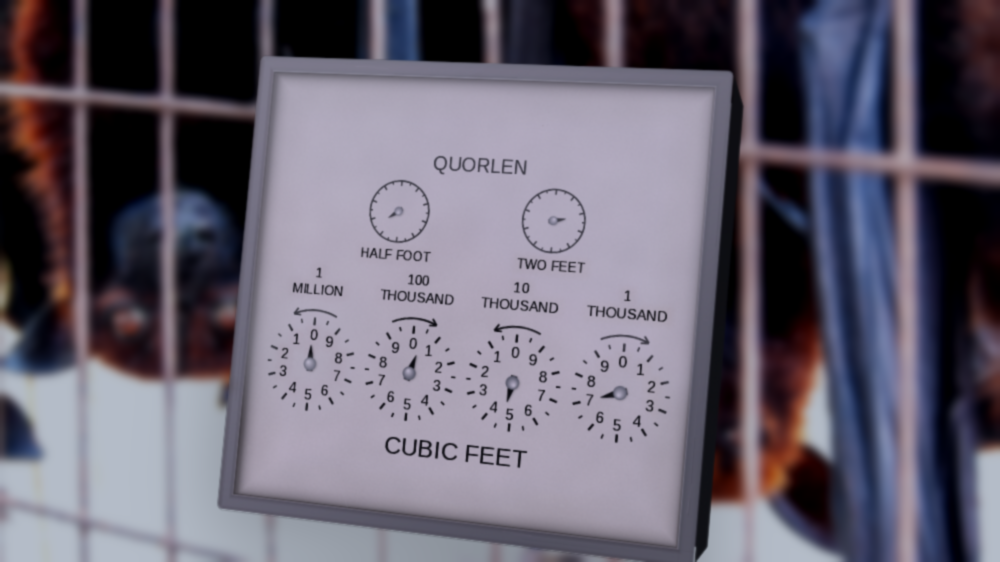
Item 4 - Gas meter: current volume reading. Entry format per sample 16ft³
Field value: 4700ft³
